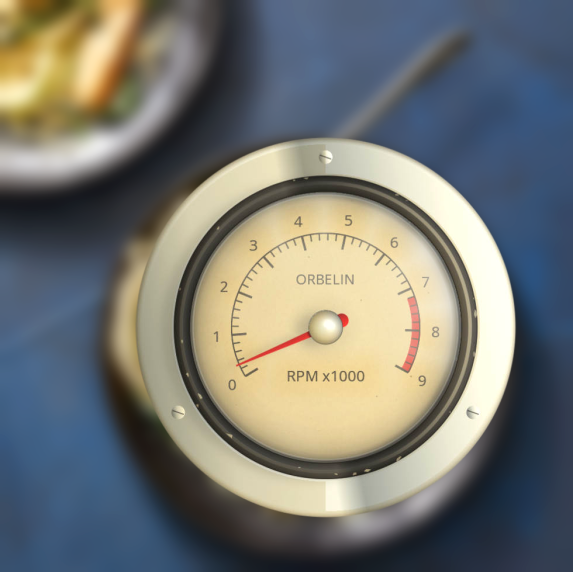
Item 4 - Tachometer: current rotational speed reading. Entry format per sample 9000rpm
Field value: 300rpm
